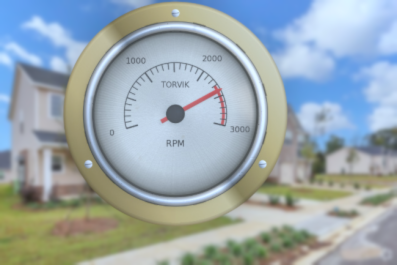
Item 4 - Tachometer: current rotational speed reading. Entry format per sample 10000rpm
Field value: 2400rpm
